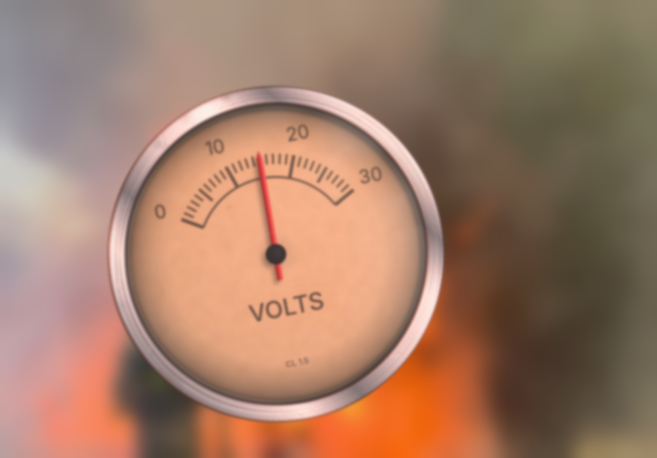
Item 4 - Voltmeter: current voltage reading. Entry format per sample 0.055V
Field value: 15V
